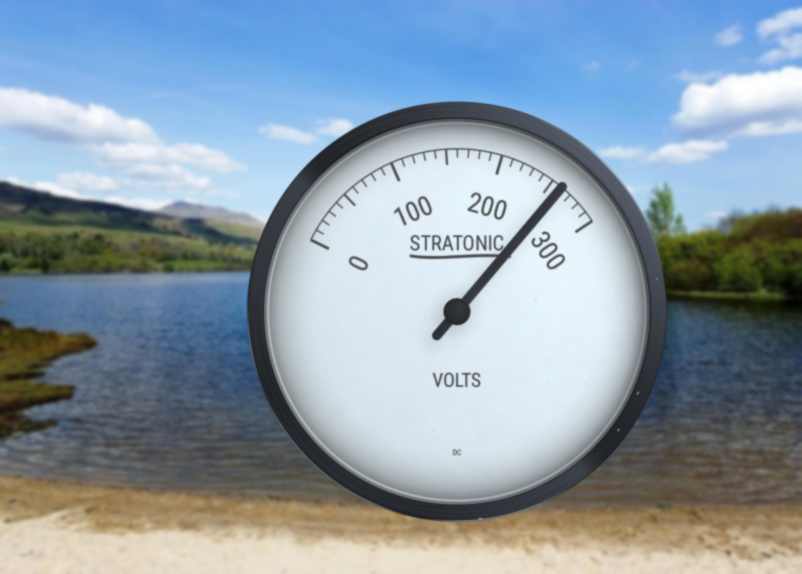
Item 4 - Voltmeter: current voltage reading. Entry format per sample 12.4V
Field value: 260V
